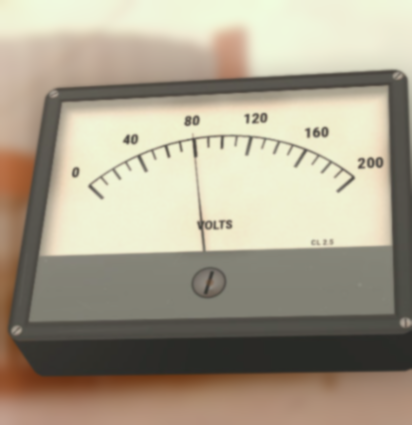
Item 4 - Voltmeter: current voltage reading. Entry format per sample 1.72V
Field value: 80V
